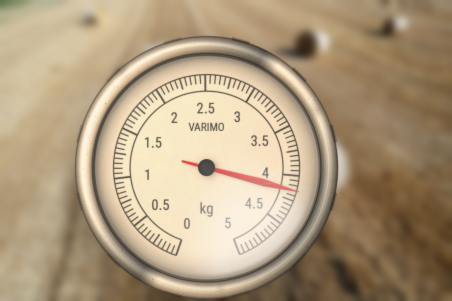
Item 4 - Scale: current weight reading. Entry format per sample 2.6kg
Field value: 4.15kg
